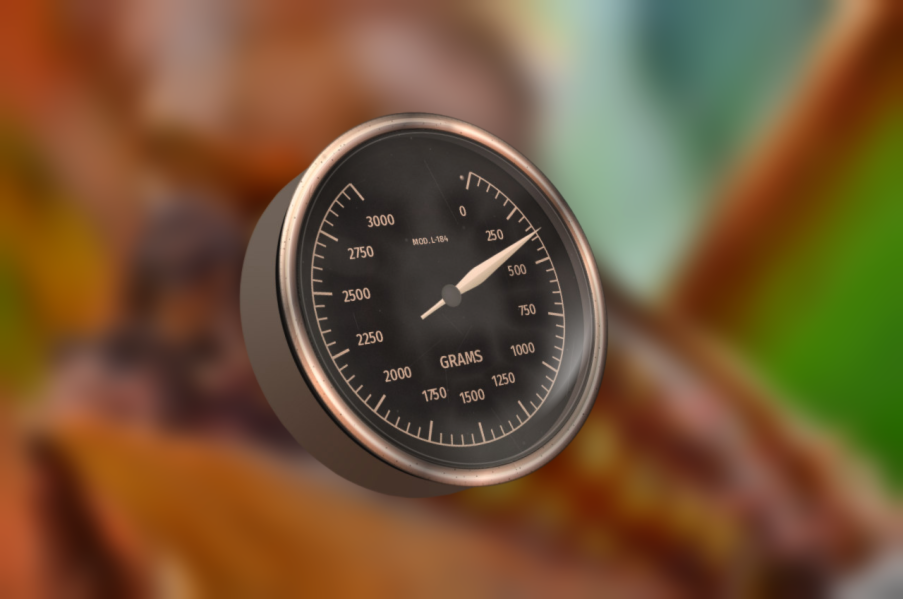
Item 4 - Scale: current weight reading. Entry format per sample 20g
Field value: 375g
